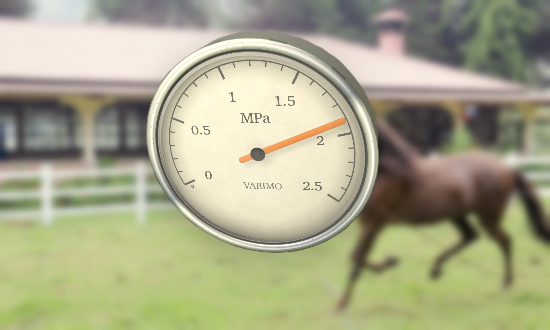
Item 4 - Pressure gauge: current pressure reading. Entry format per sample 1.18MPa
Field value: 1.9MPa
